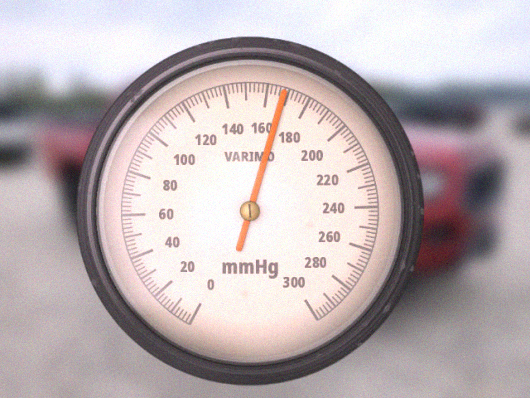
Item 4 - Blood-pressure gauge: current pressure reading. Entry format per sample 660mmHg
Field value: 168mmHg
